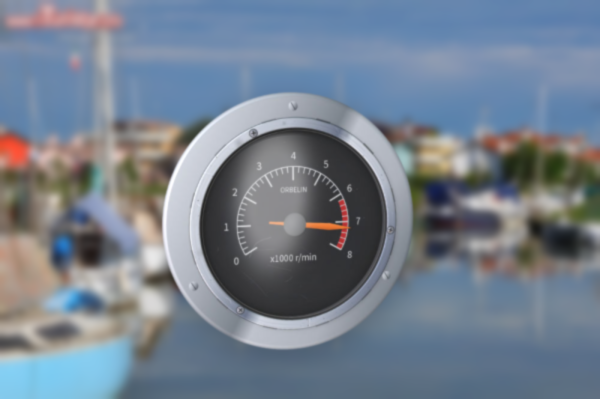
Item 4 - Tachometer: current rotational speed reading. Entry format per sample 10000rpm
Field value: 7200rpm
